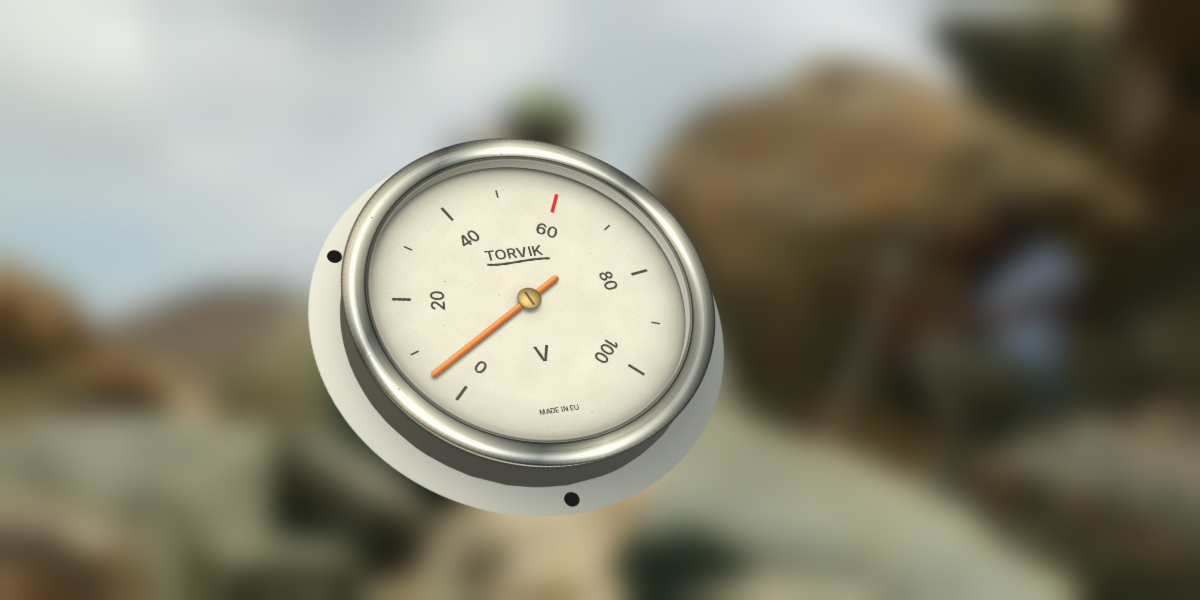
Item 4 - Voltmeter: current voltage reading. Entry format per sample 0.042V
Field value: 5V
